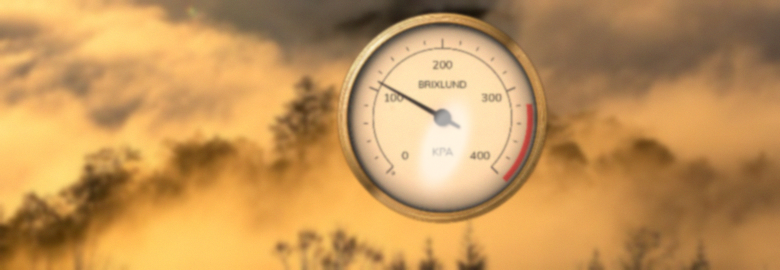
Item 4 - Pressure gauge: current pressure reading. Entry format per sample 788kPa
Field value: 110kPa
